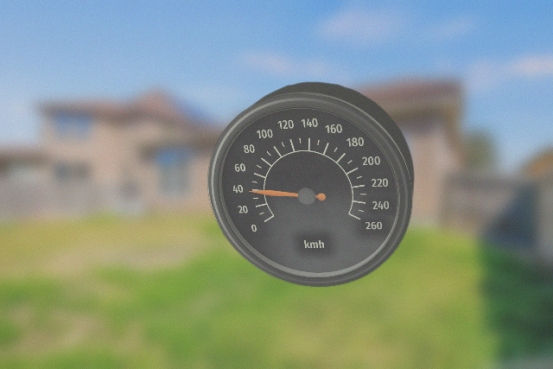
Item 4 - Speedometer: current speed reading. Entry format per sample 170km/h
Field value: 40km/h
